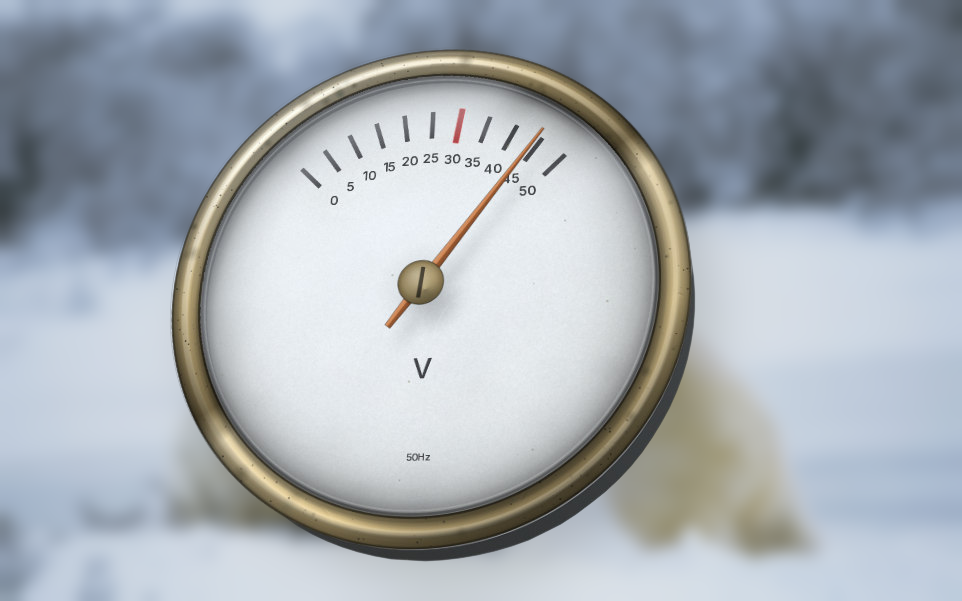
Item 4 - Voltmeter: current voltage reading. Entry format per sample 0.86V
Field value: 45V
